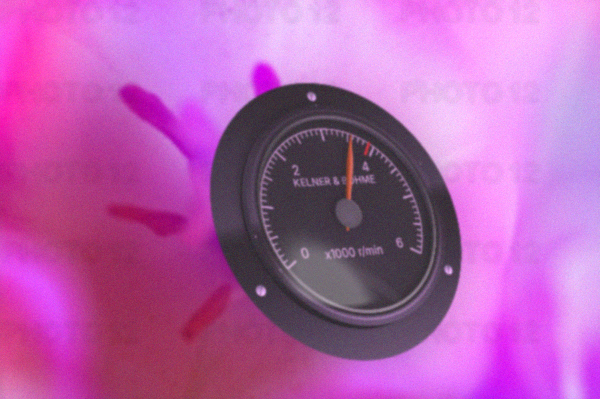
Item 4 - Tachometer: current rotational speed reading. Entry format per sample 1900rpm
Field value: 3500rpm
